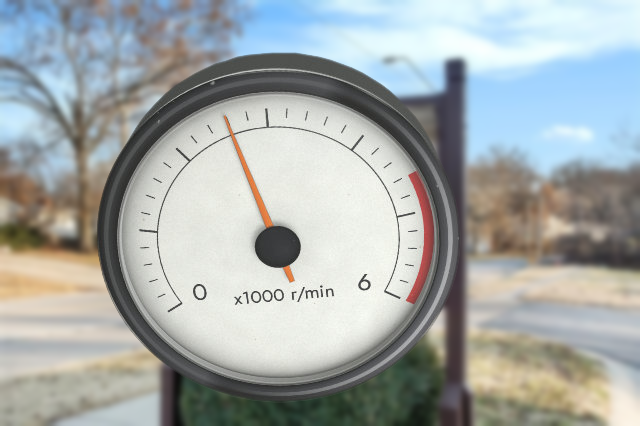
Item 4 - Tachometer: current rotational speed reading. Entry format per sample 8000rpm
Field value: 2600rpm
